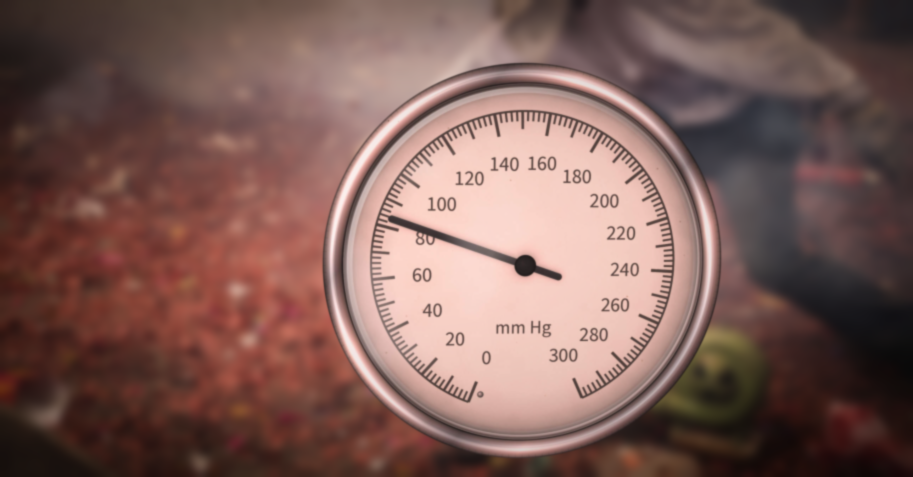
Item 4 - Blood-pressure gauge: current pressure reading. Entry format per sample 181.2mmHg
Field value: 84mmHg
